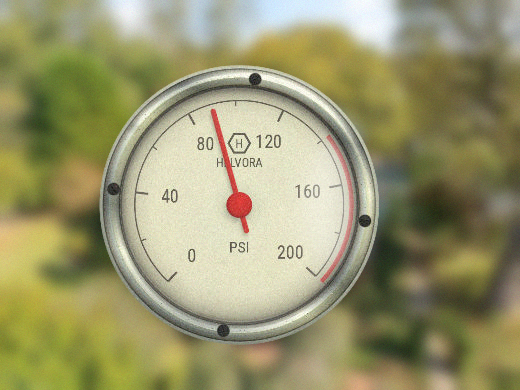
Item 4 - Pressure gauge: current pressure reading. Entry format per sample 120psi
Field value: 90psi
